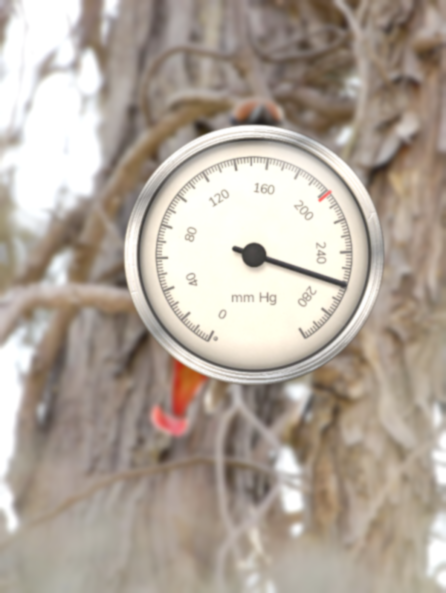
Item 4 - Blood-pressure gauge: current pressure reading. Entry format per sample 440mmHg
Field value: 260mmHg
